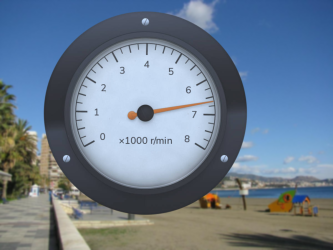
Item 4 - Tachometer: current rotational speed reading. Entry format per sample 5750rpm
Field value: 6625rpm
